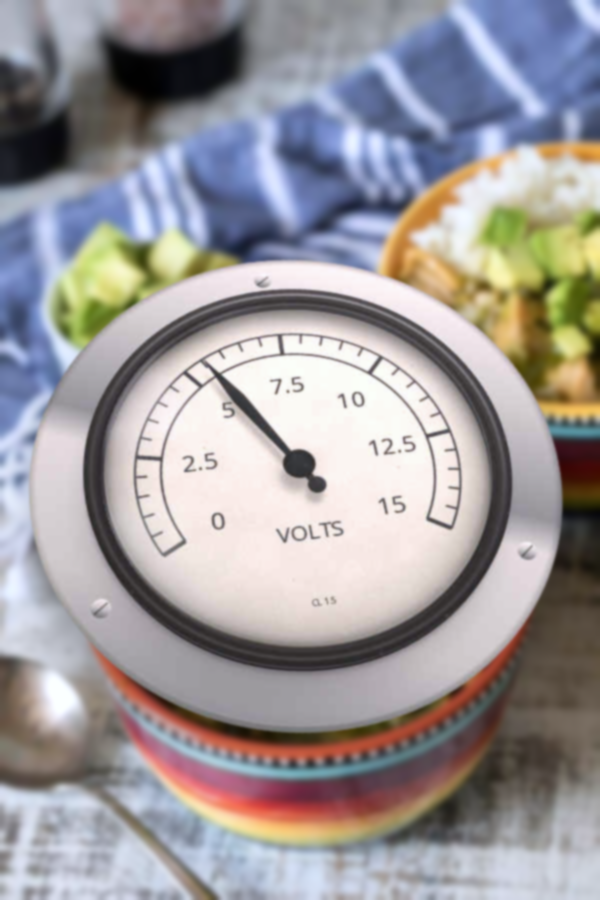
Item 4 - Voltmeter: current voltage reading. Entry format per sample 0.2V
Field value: 5.5V
